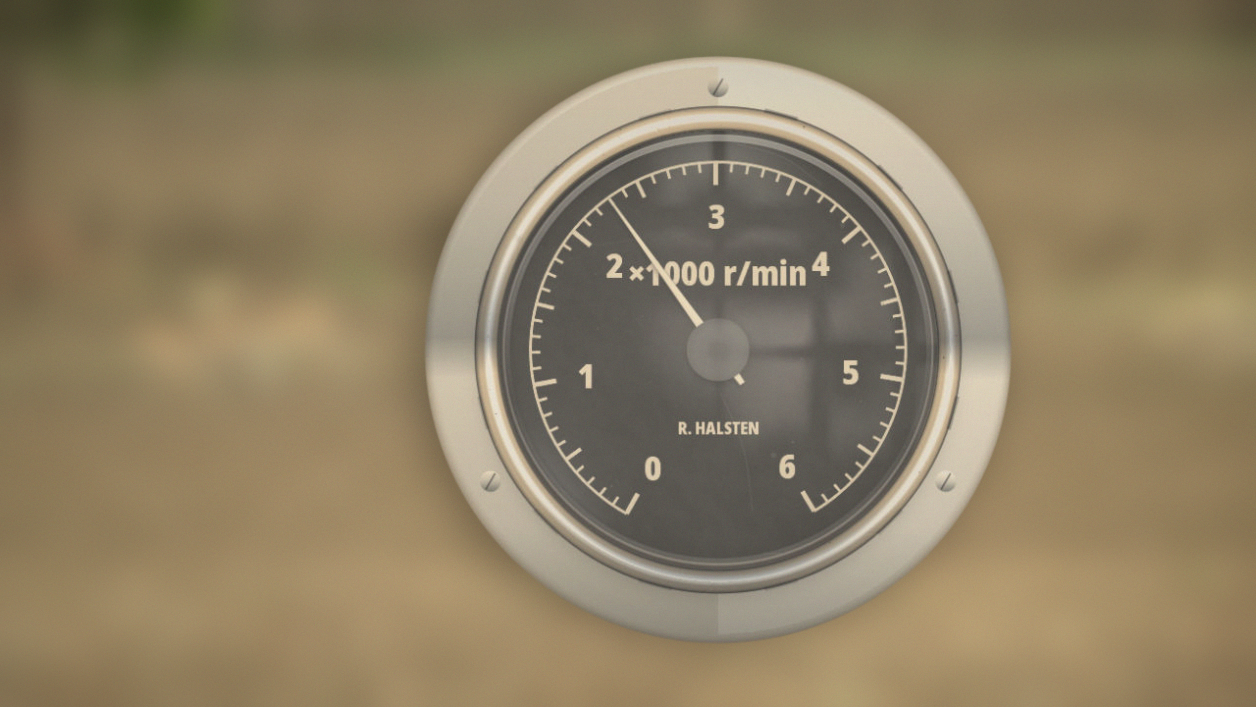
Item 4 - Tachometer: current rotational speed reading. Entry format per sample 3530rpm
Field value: 2300rpm
